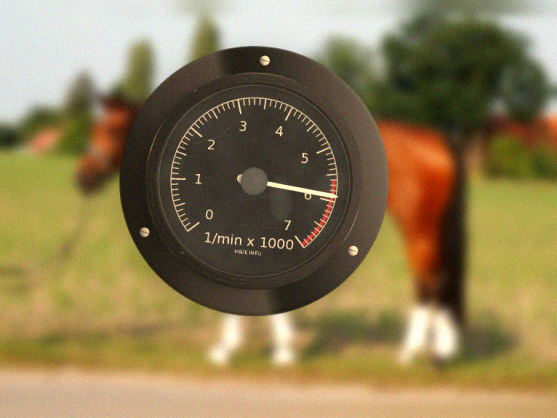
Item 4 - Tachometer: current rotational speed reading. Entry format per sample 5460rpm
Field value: 5900rpm
